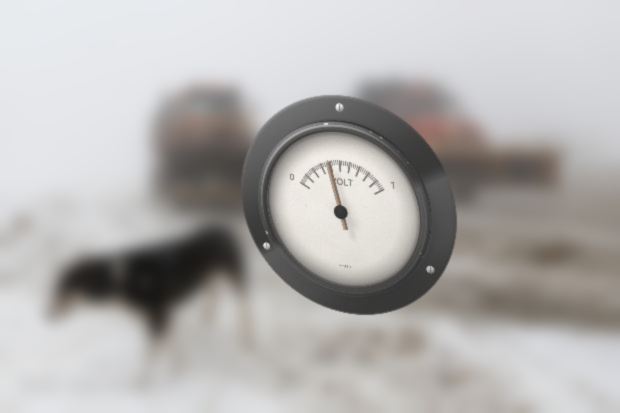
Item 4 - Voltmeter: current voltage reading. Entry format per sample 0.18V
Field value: 0.4V
